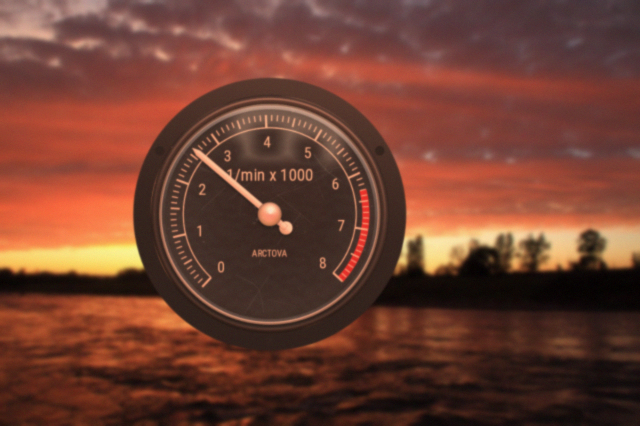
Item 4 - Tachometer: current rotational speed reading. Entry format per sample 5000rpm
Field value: 2600rpm
